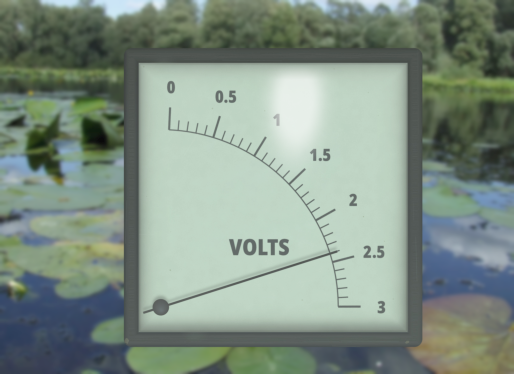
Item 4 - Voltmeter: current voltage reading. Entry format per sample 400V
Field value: 2.4V
